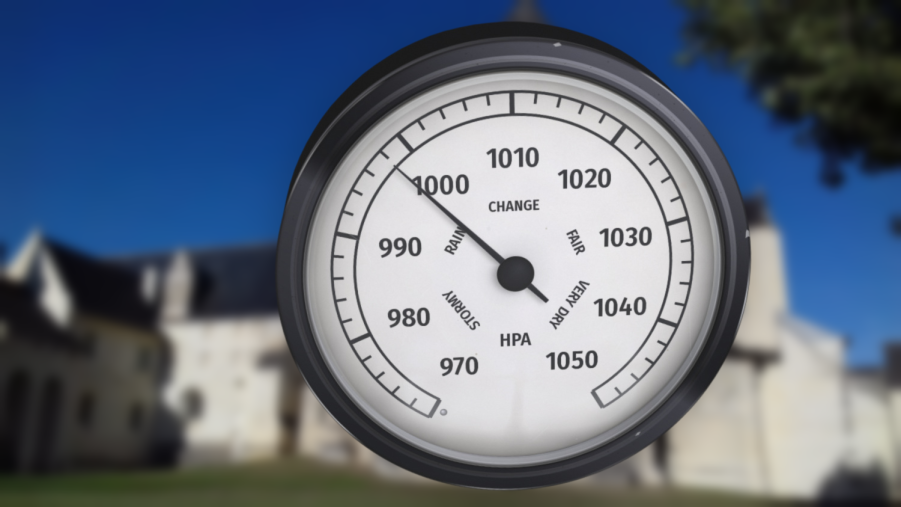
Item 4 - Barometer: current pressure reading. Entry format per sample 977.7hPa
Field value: 998hPa
